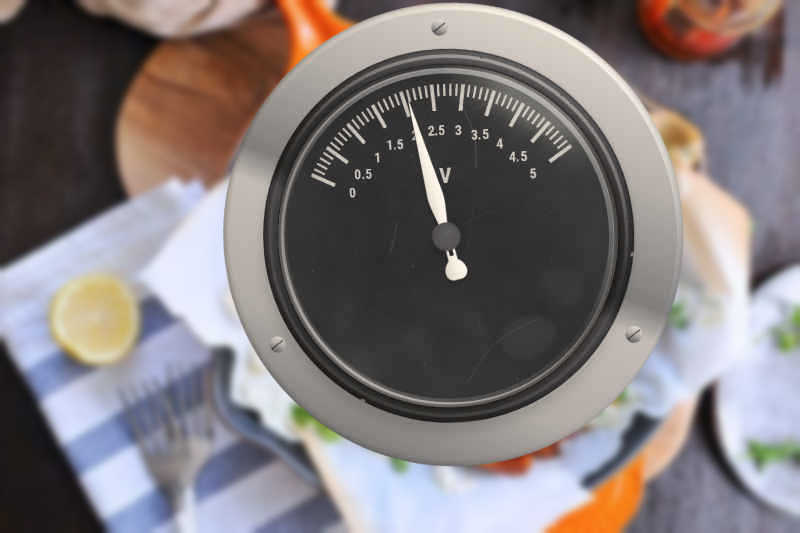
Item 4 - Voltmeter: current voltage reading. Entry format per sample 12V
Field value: 2.1V
